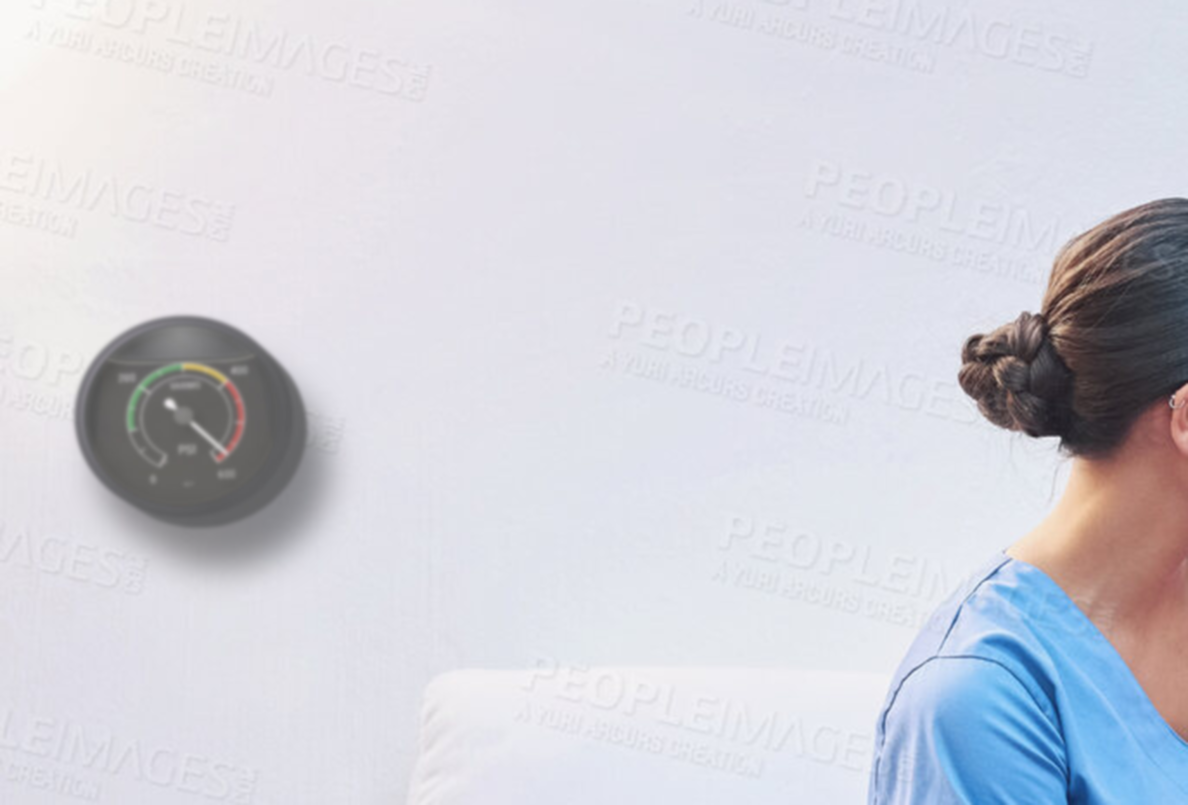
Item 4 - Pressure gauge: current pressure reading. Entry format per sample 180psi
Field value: 575psi
